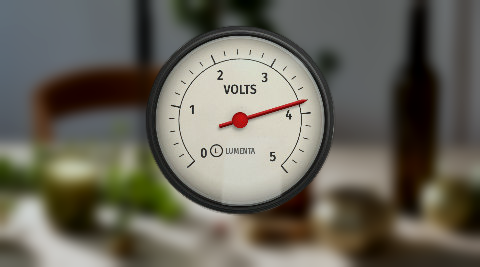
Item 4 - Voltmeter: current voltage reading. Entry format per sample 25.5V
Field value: 3.8V
